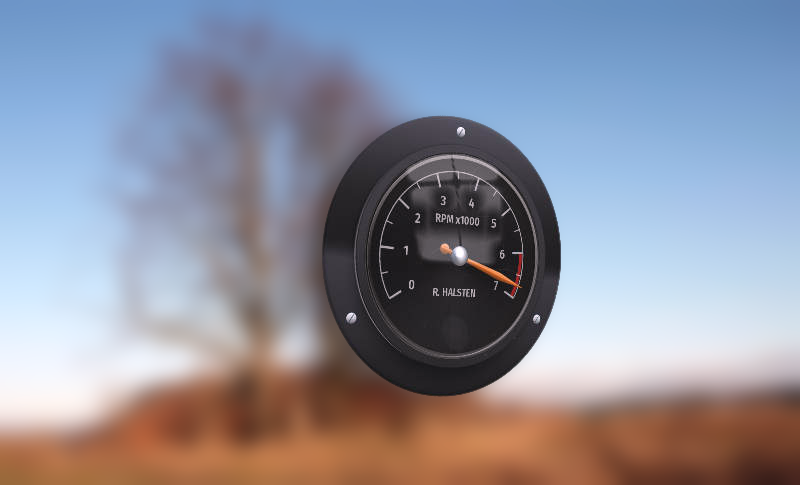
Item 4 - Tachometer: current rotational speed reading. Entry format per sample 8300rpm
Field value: 6750rpm
